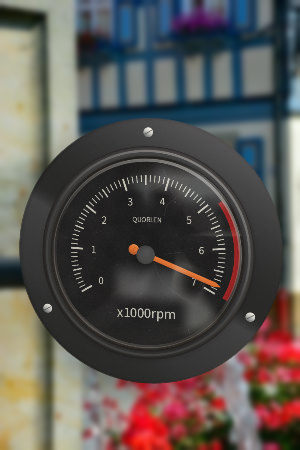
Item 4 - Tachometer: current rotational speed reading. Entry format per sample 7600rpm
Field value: 6800rpm
